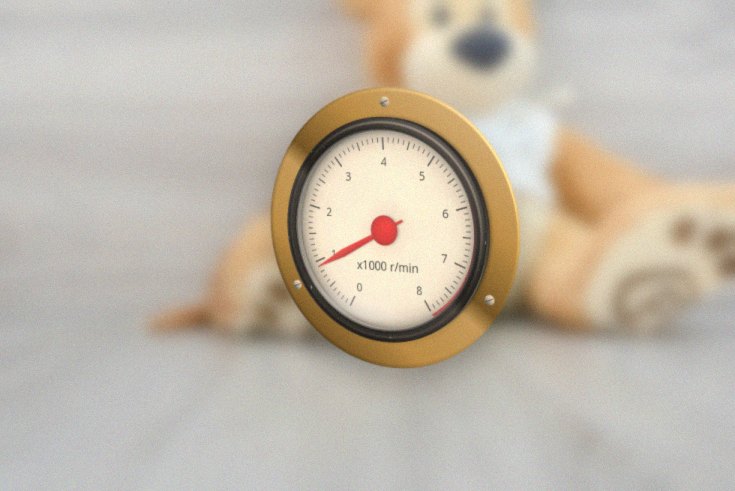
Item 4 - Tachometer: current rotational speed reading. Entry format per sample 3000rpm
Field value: 900rpm
